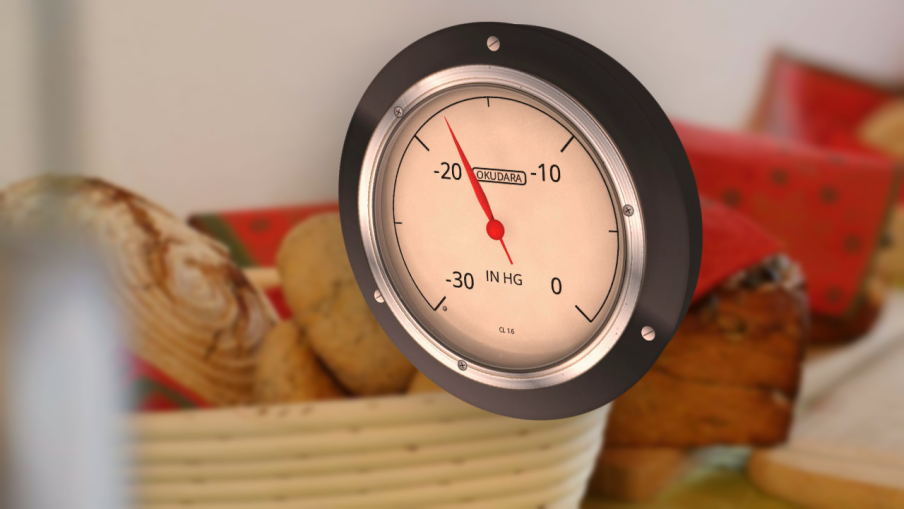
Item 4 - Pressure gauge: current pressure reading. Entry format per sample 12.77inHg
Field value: -17.5inHg
